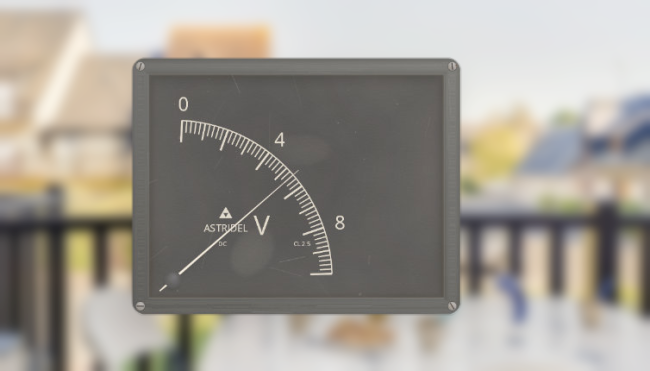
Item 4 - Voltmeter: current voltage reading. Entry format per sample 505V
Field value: 5.4V
